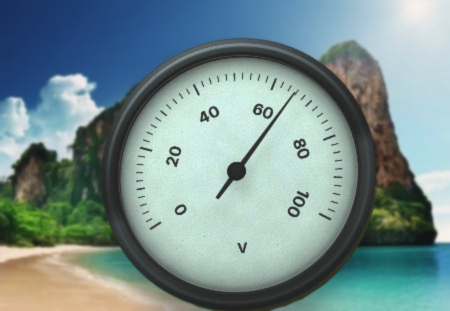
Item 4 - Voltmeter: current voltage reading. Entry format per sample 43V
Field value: 66V
